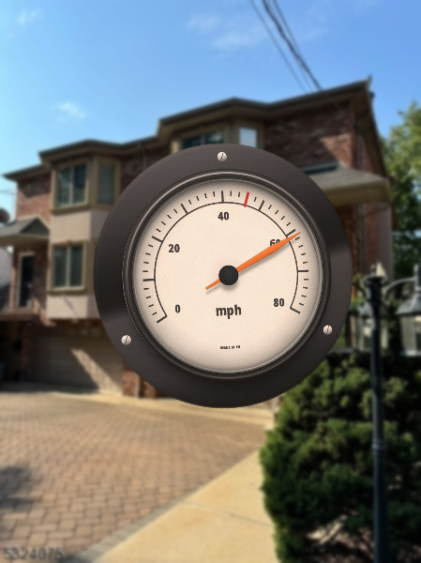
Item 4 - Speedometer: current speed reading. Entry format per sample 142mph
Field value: 61mph
